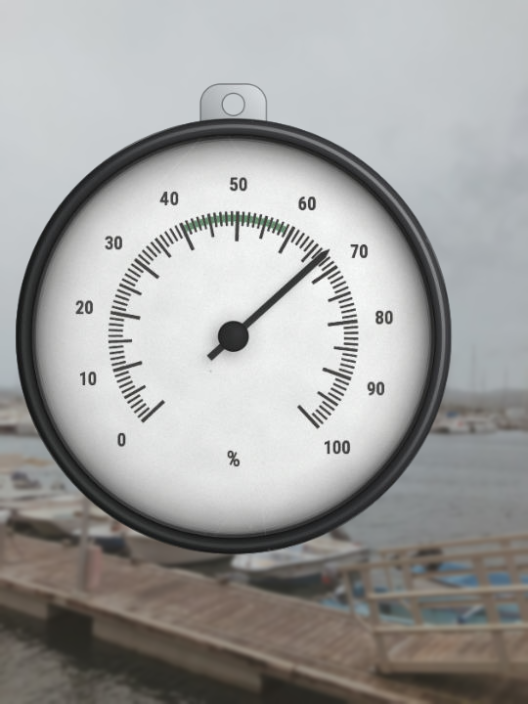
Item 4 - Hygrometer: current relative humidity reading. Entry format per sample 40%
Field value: 67%
